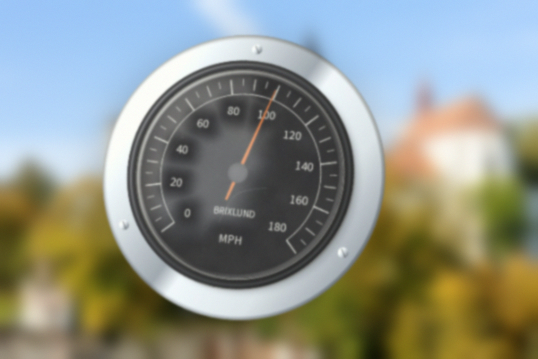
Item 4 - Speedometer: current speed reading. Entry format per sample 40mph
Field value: 100mph
